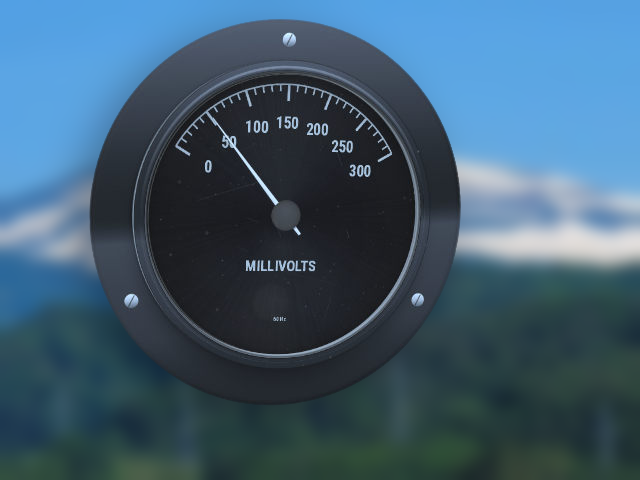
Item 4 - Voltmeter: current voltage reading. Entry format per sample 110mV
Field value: 50mV
